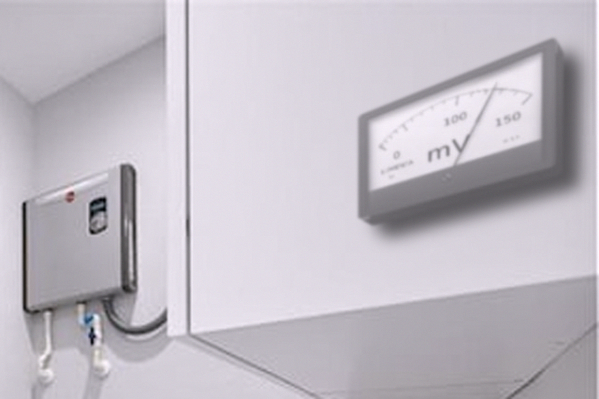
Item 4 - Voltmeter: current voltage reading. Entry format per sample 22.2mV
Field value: 125mV
